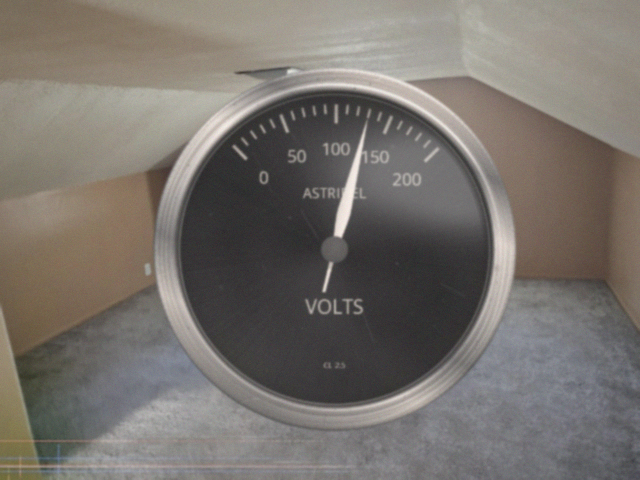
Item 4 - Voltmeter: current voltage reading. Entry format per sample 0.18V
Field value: 130V
